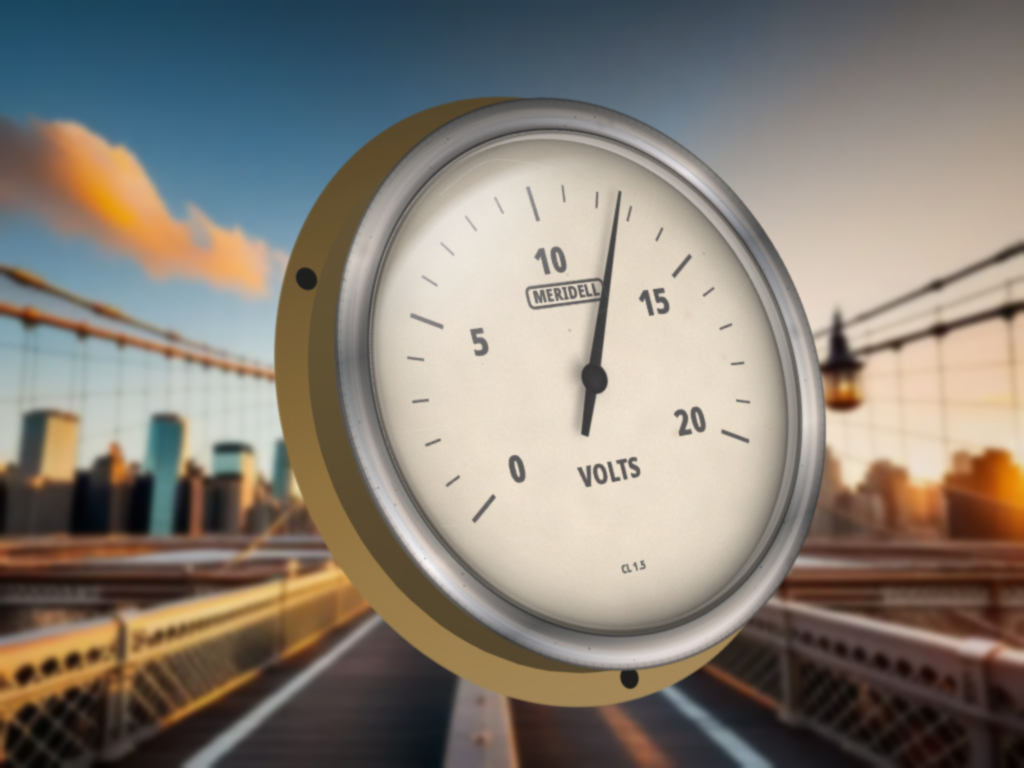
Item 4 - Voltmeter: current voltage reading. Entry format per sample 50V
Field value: 12.5V
